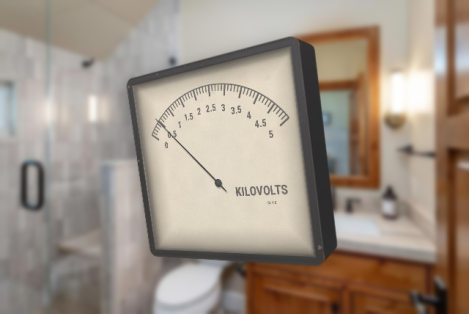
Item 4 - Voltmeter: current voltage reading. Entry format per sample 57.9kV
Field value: 0.5kV
